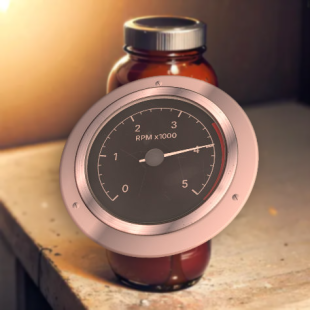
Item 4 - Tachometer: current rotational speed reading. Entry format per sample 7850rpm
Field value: 4000rpm
